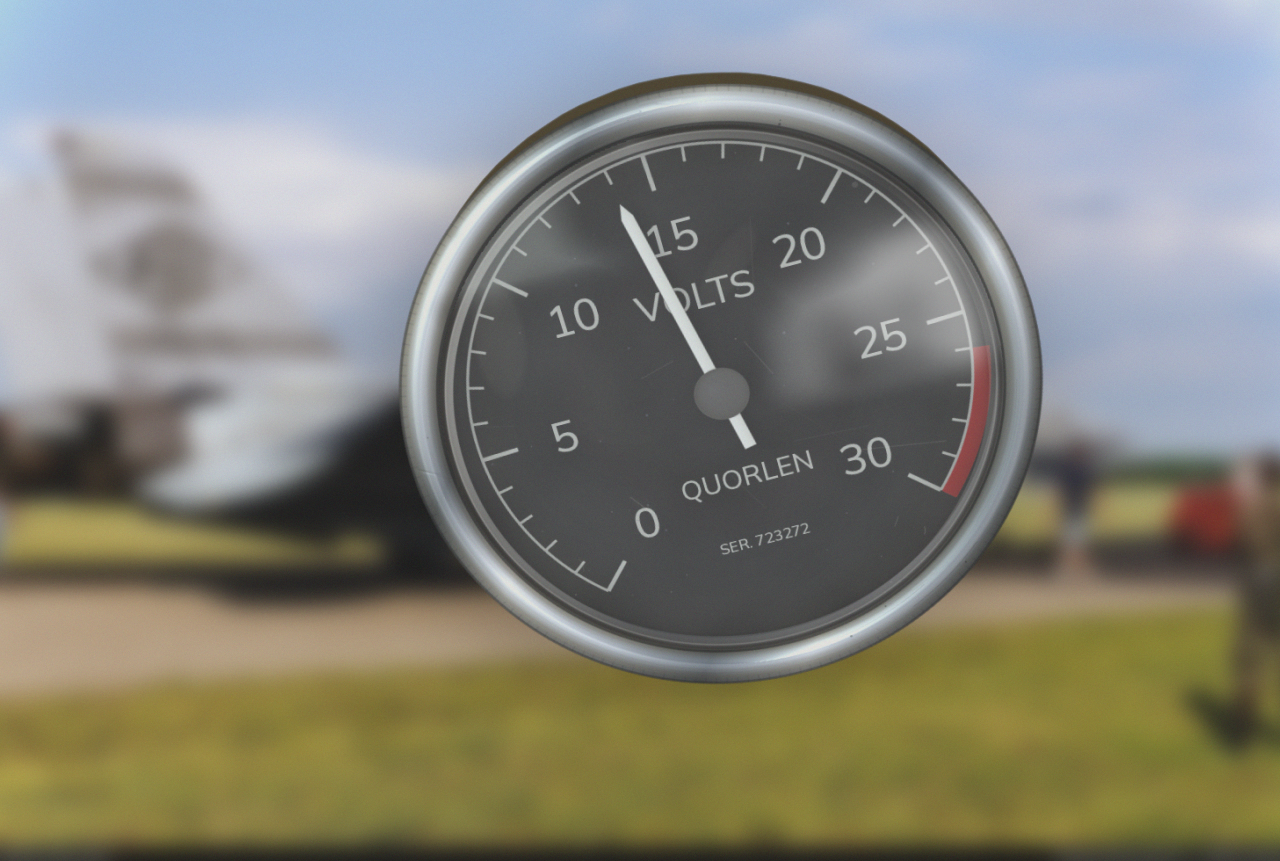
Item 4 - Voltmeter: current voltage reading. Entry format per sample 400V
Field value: 14V
